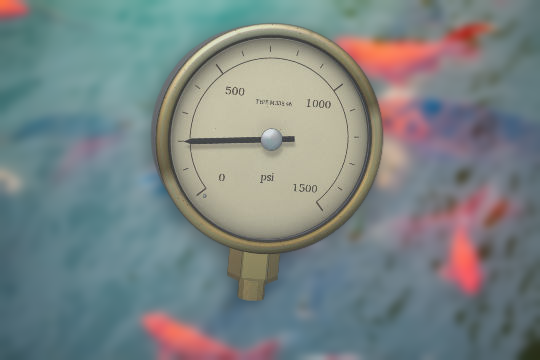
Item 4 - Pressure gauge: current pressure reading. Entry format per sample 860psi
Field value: 200psi
